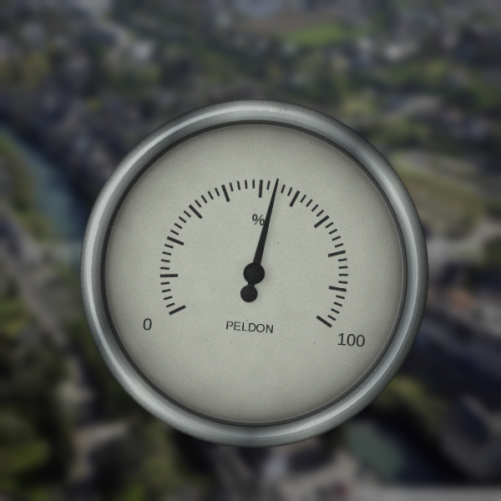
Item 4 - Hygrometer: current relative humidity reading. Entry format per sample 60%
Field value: 54%
